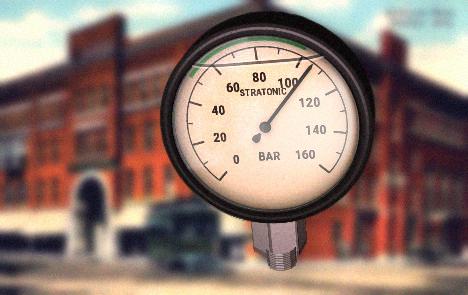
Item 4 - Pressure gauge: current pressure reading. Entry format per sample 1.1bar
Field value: 105bar
